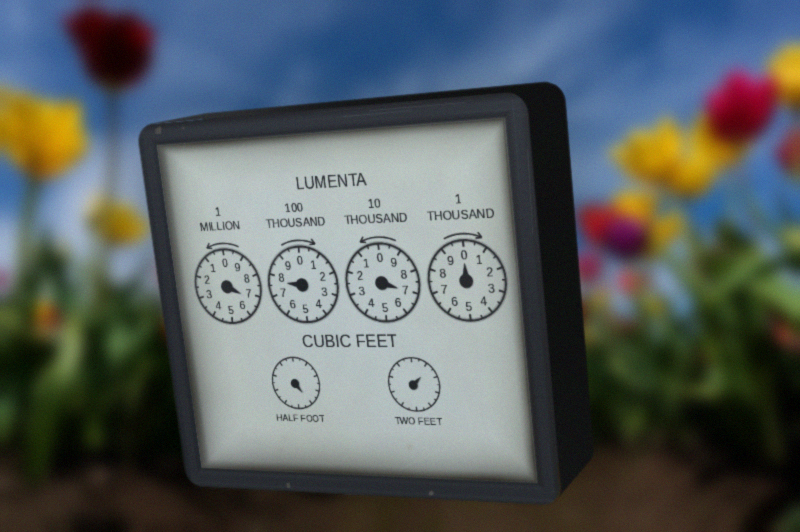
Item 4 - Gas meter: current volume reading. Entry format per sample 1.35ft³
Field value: 677000ft³
